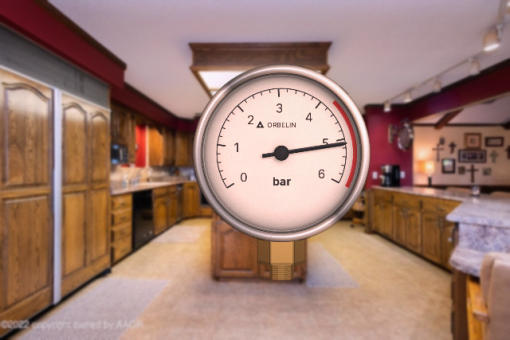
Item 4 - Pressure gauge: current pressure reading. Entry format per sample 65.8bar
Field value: 5.1bar
